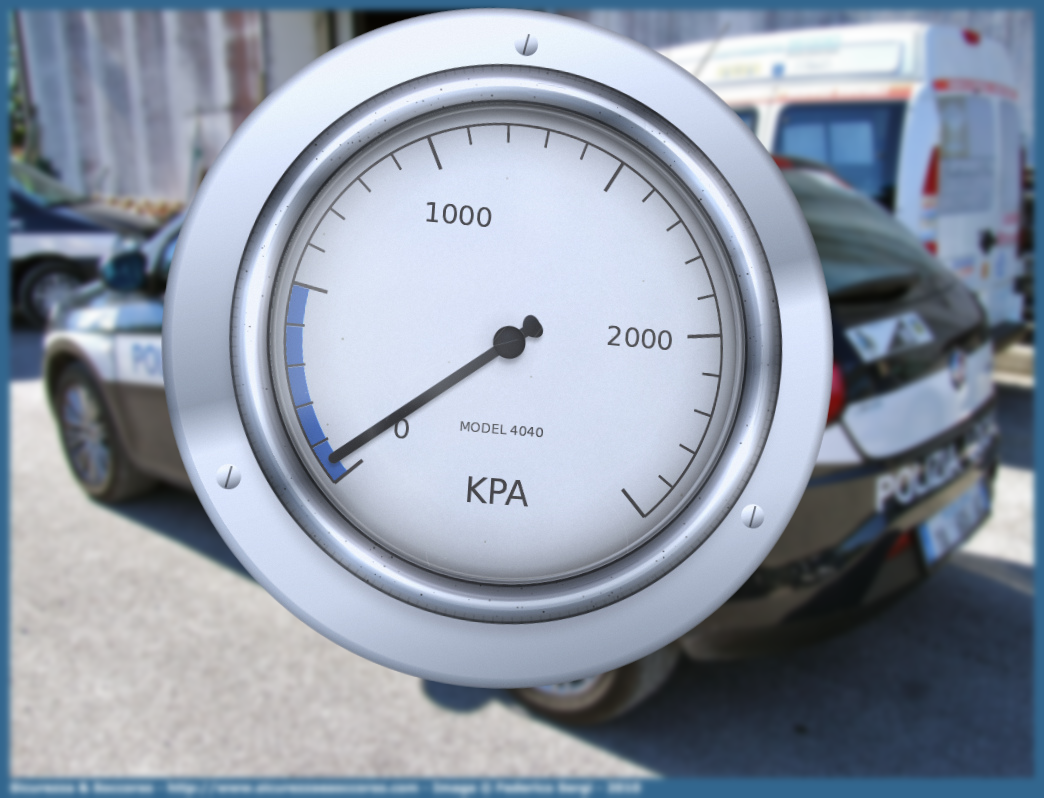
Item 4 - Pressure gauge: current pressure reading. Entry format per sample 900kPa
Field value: 50kPa
